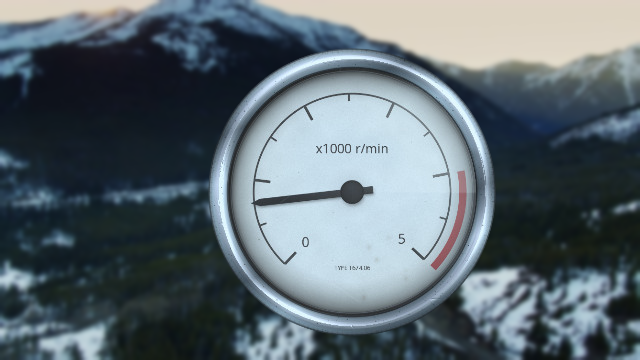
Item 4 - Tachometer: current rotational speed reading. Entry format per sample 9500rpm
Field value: 750rpm
